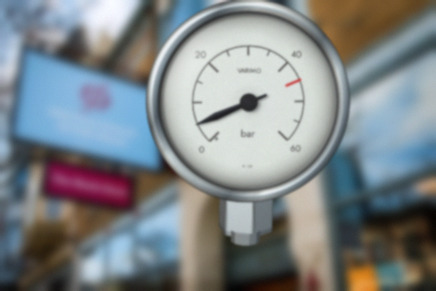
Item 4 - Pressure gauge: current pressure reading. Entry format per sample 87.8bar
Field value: 5bar
